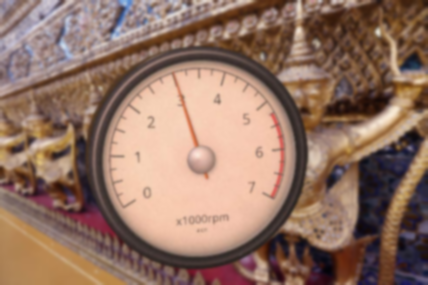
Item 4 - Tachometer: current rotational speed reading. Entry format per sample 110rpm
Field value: 3000rpm
